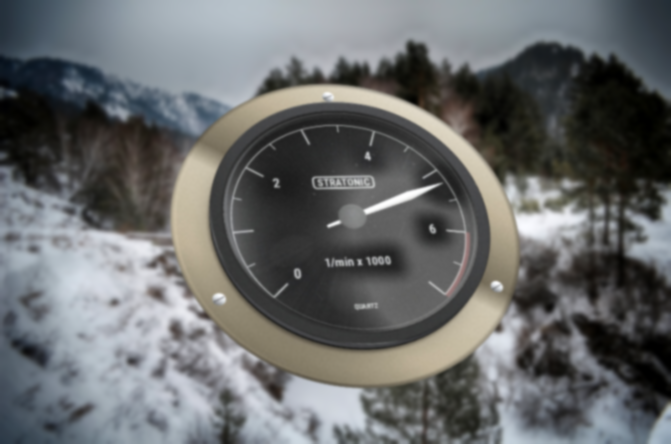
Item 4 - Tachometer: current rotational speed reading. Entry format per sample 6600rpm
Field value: 5250rpm
